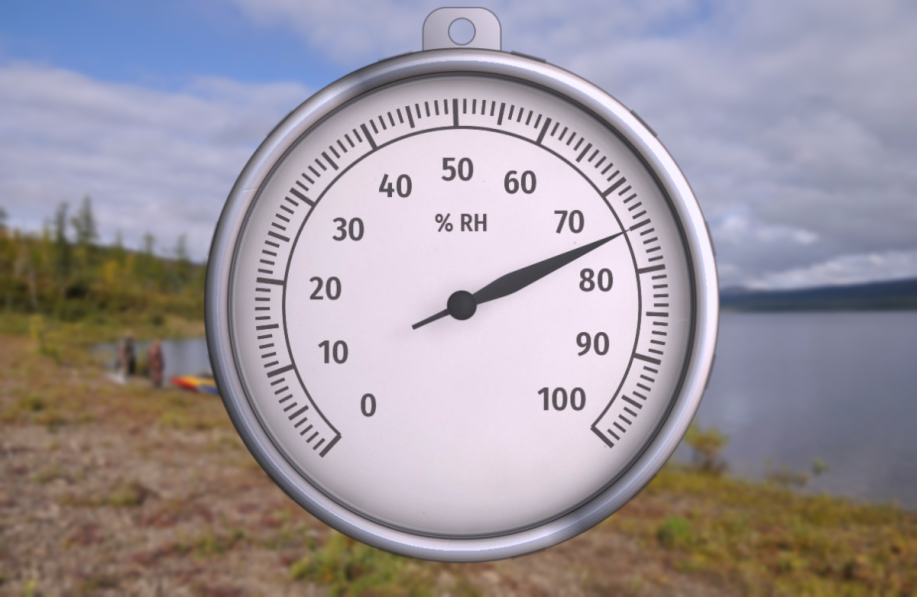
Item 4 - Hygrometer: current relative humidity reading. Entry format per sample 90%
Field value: 75%
